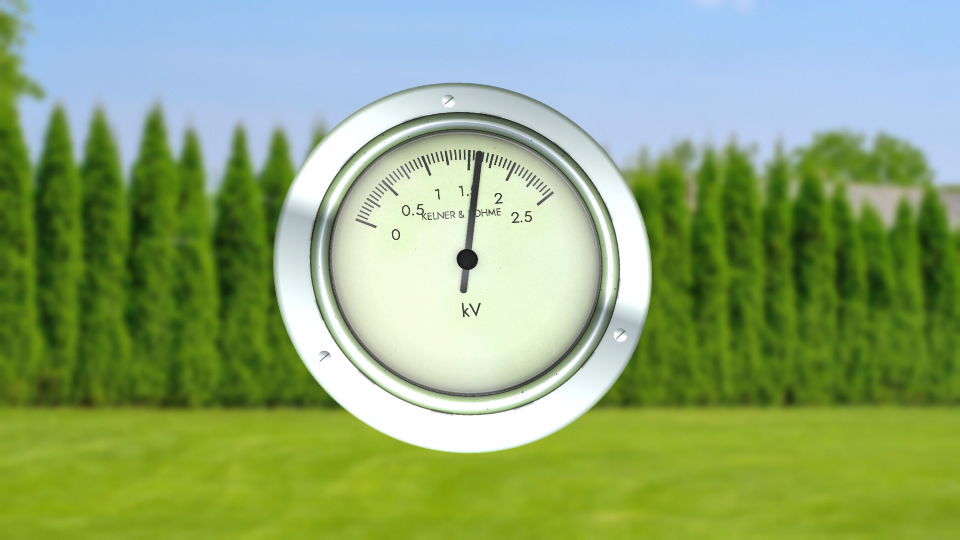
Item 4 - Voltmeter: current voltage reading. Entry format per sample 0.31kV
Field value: 1.6kV
